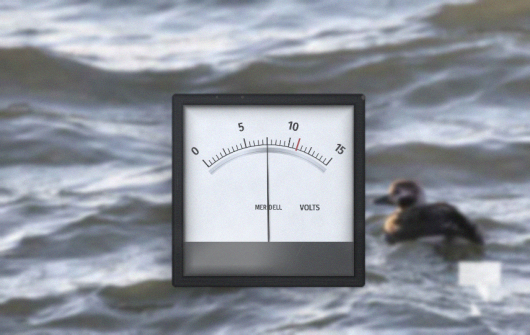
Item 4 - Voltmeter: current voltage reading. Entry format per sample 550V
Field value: 7.5V
